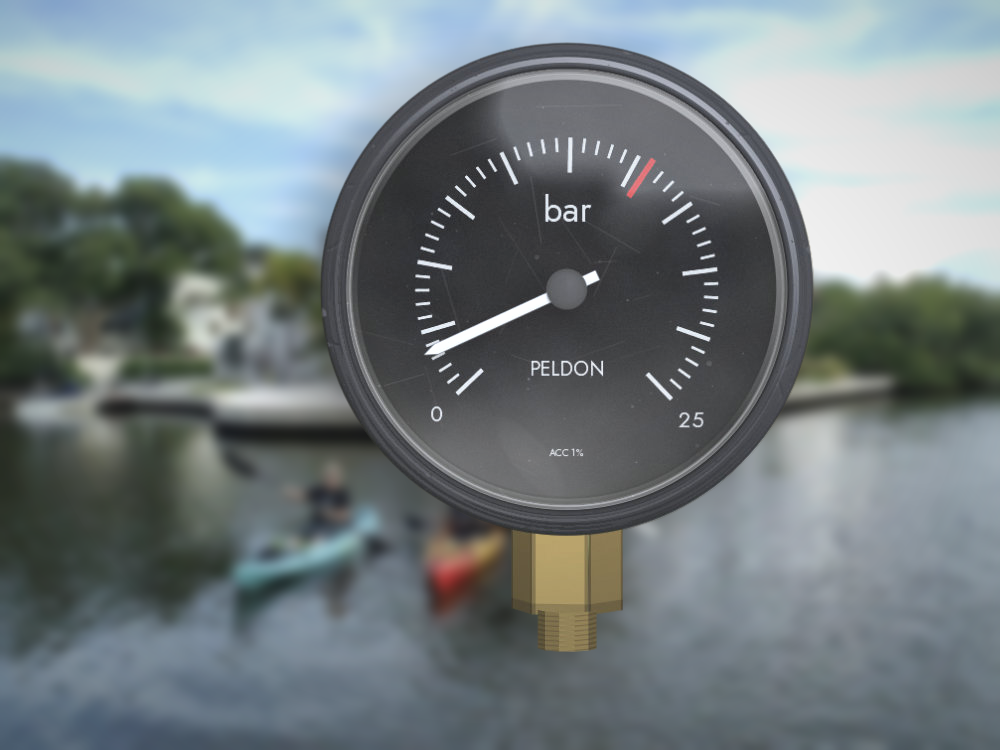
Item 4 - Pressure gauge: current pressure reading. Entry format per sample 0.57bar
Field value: 1.75bar
